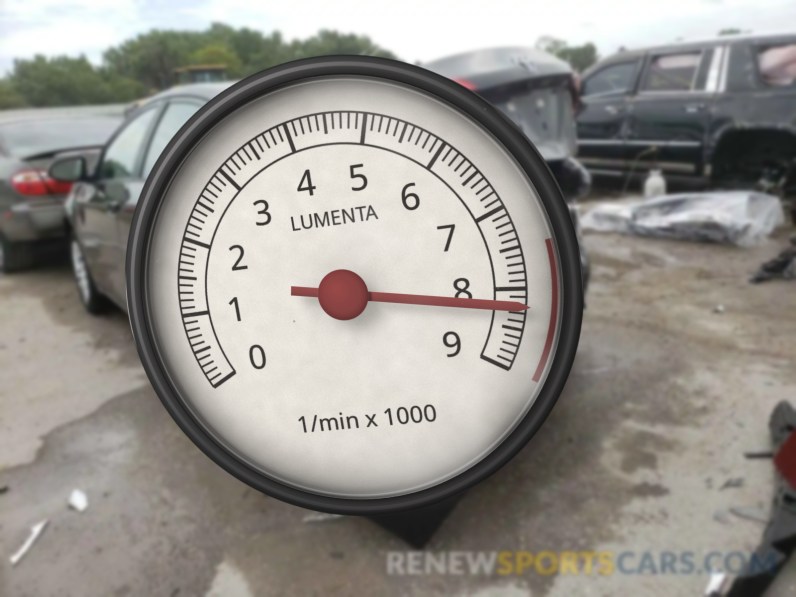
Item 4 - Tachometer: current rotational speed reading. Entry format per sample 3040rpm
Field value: 8200rpm
